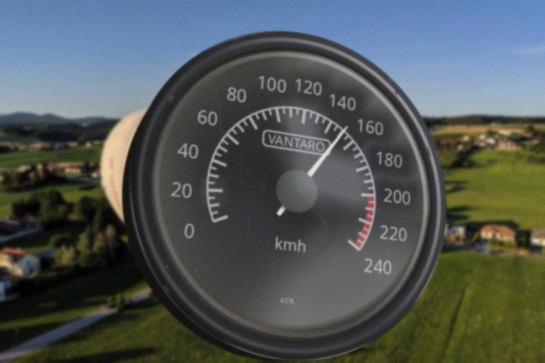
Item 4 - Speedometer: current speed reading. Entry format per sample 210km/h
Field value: 150km/h
